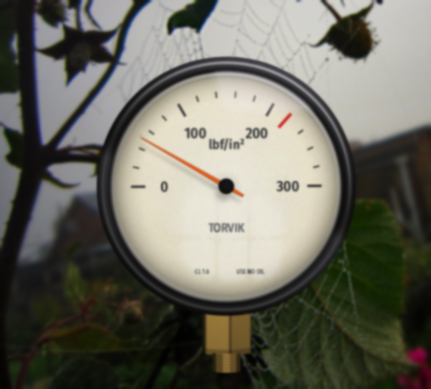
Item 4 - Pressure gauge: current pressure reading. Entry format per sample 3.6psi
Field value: 50psi
